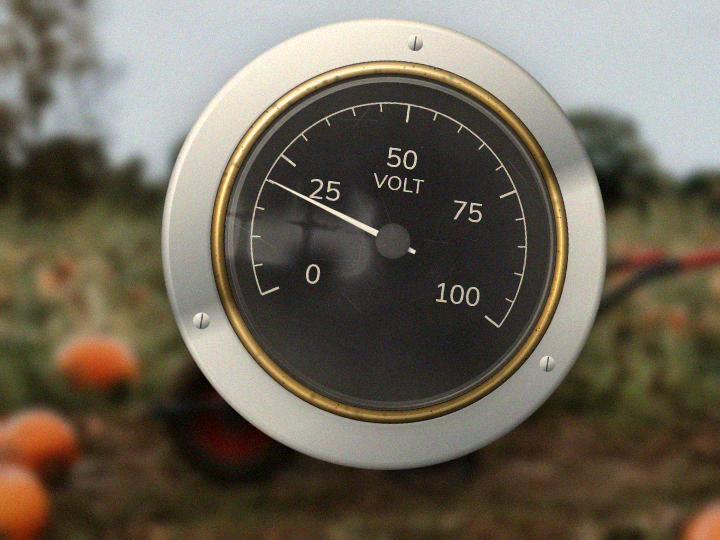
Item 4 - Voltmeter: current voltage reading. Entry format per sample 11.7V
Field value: 20V
